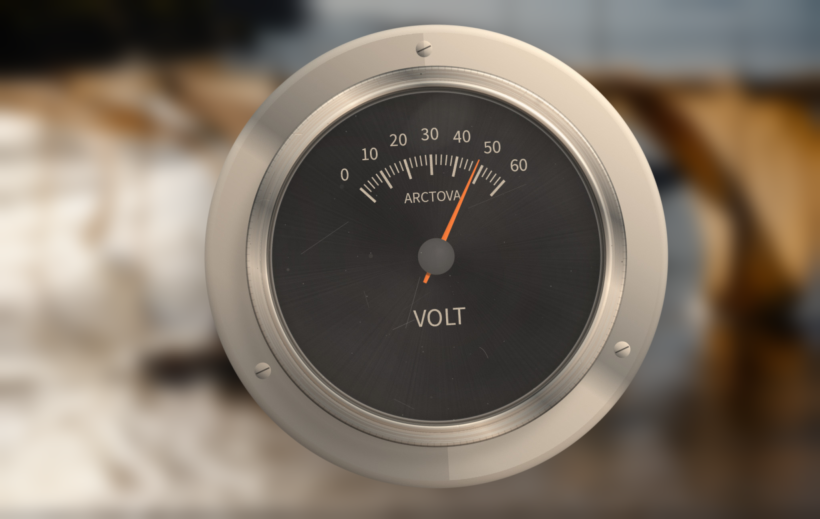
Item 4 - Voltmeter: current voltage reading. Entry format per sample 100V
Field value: 48V
